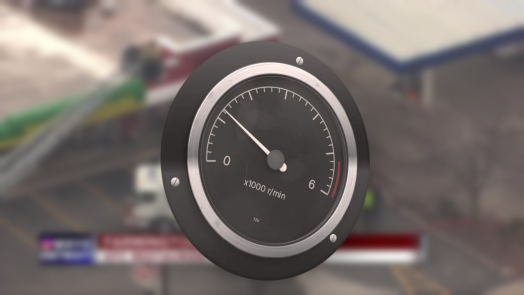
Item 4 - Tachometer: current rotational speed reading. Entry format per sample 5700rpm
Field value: 1200rpm
